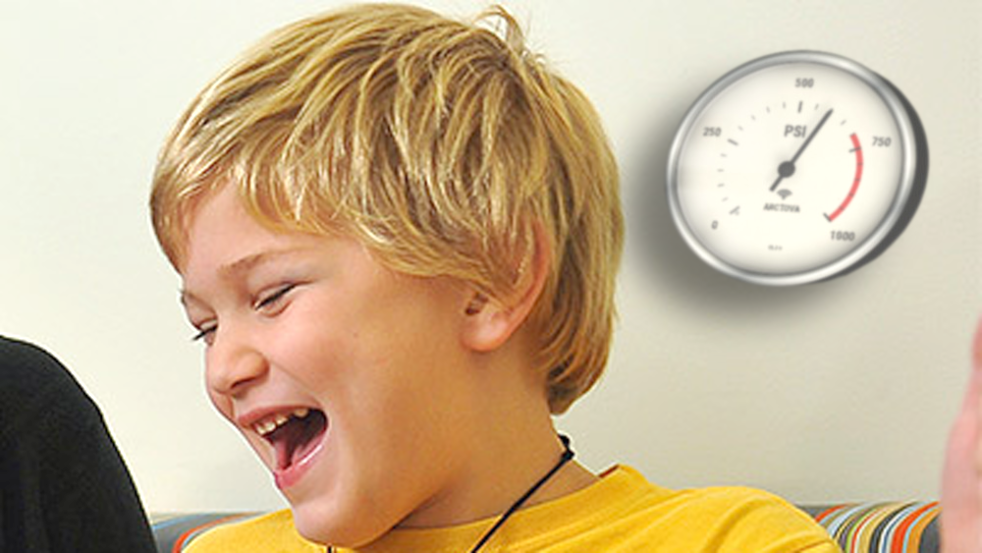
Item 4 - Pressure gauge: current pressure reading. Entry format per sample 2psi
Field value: 600psi
